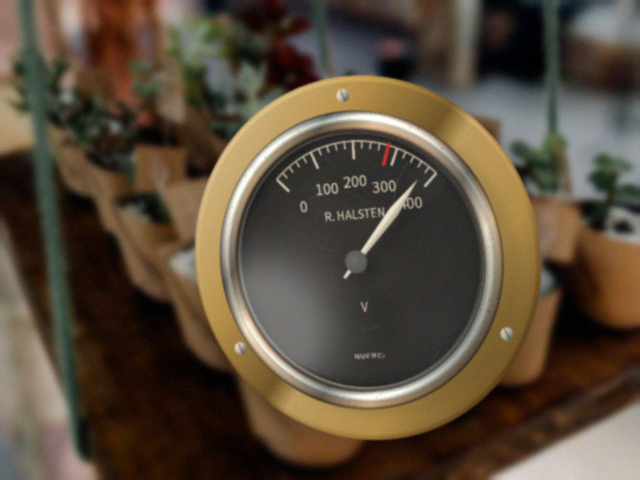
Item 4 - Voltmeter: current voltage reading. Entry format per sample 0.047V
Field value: 380V
